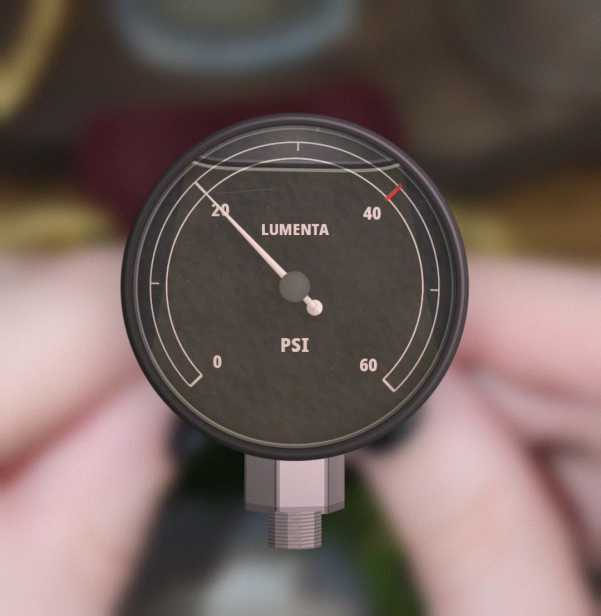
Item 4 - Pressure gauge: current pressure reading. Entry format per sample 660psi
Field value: 20psi
